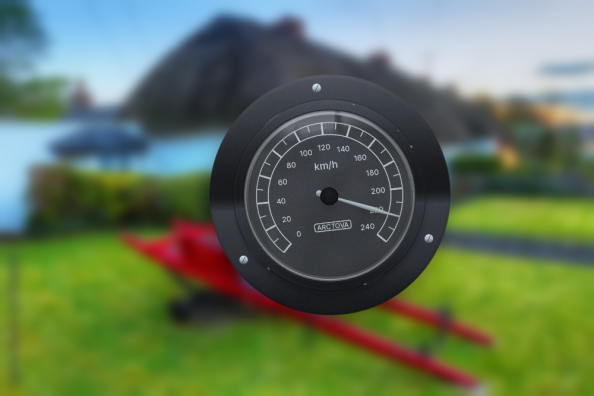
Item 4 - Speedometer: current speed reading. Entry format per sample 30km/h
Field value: 220km/h
